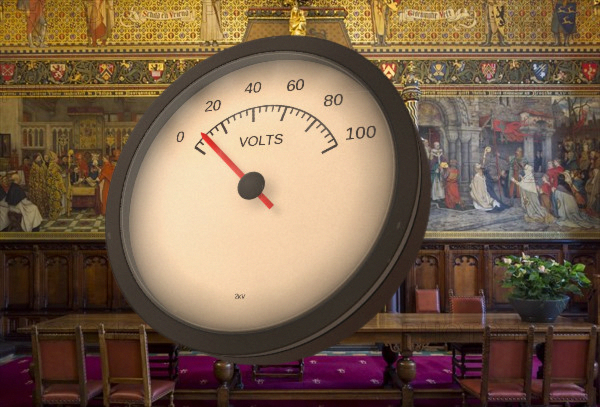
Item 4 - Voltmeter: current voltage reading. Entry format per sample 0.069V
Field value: 8V
